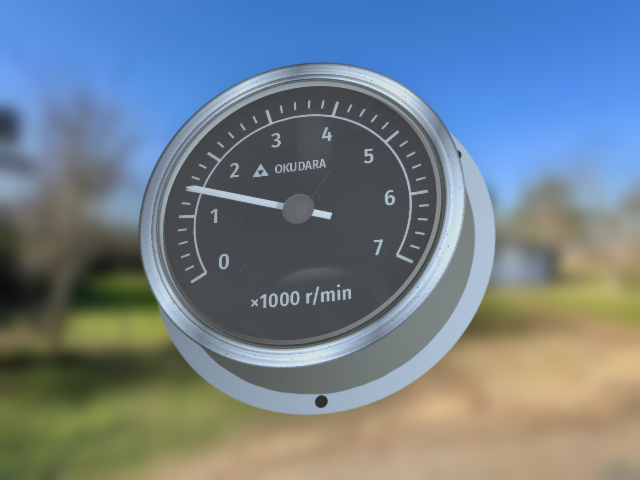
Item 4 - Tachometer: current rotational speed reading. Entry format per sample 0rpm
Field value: 1400rpm
